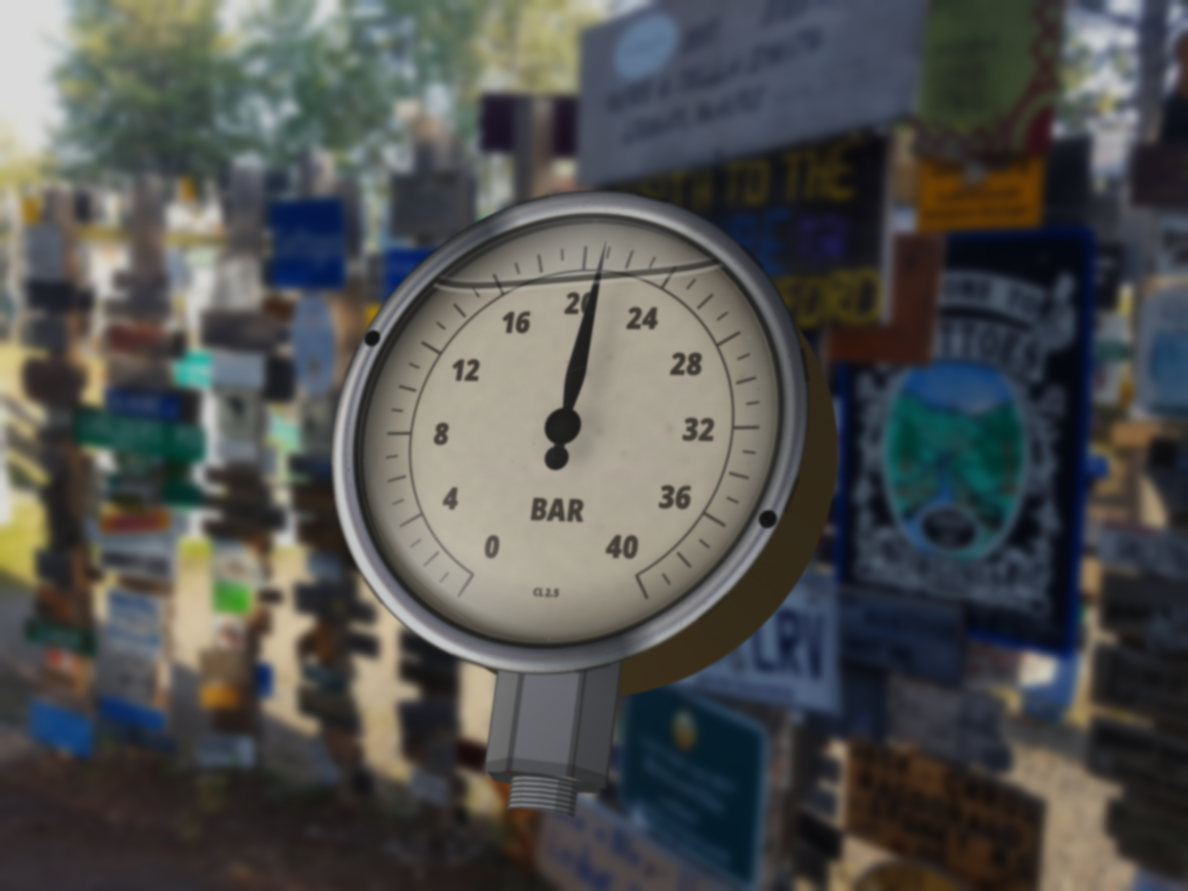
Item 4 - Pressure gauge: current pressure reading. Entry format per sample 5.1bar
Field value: 21bar
